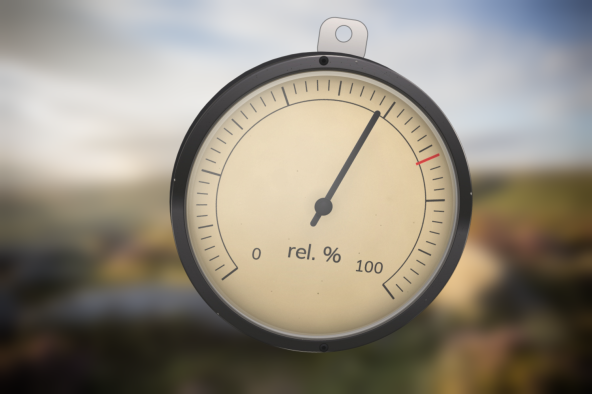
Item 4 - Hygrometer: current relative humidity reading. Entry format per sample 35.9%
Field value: 58%
